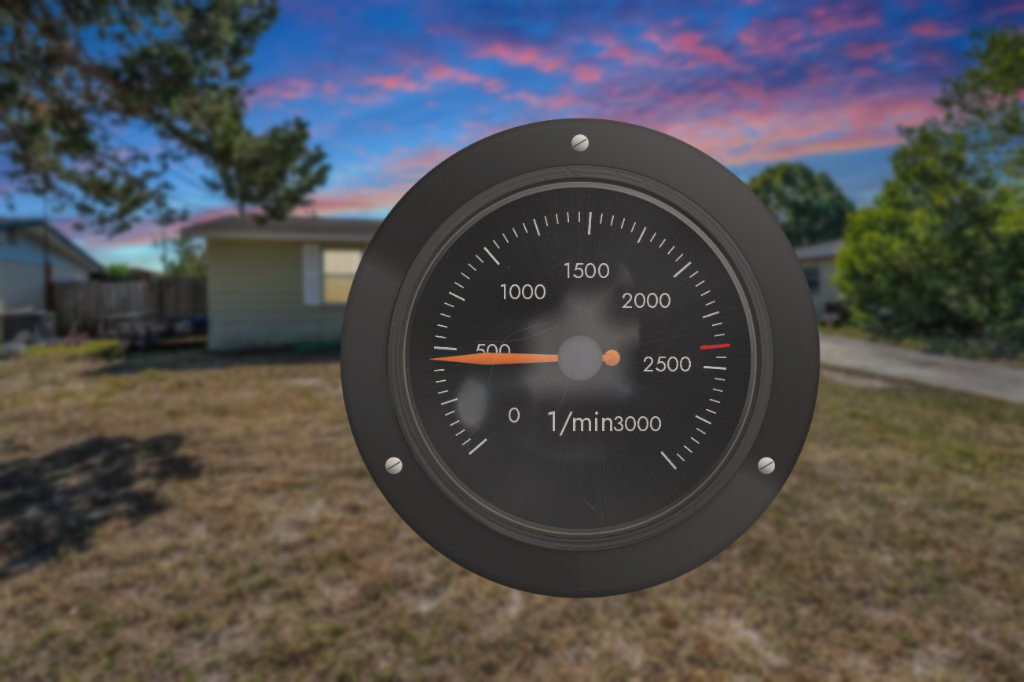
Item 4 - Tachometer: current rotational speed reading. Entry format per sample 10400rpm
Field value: 450rpm
